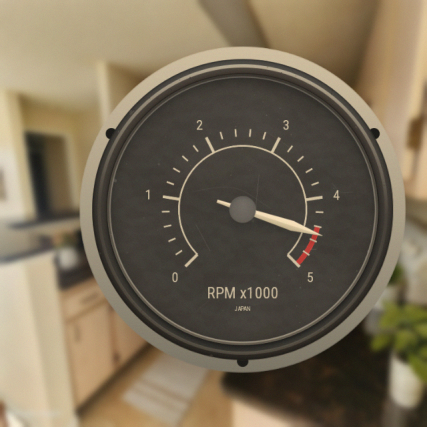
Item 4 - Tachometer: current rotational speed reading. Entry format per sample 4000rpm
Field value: 4500rpm
